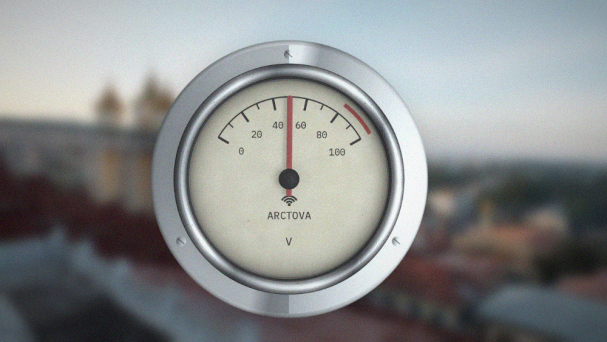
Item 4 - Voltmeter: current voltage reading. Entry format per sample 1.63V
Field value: 50V
